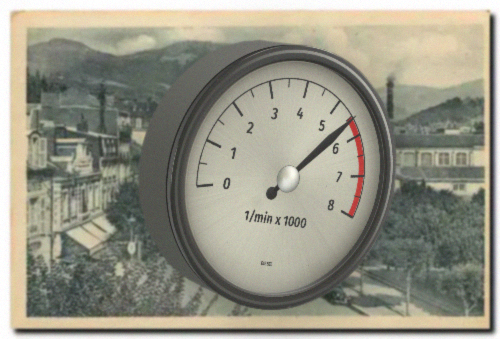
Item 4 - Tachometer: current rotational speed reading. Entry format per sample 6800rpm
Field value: 5500rpm
